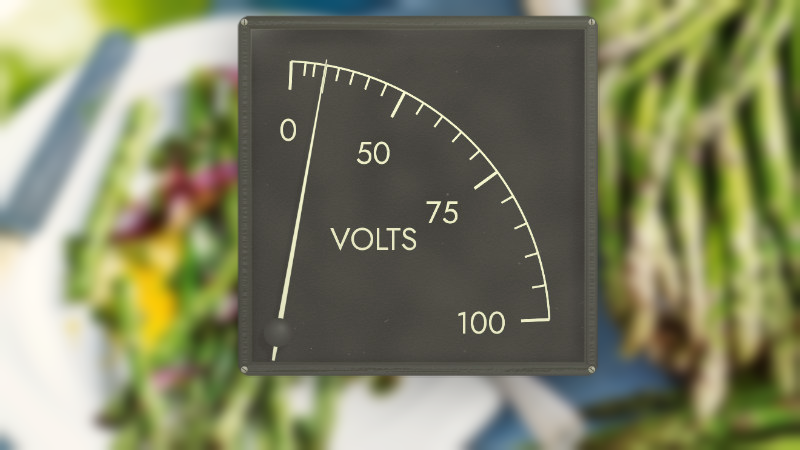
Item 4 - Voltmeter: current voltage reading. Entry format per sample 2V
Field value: 25V
